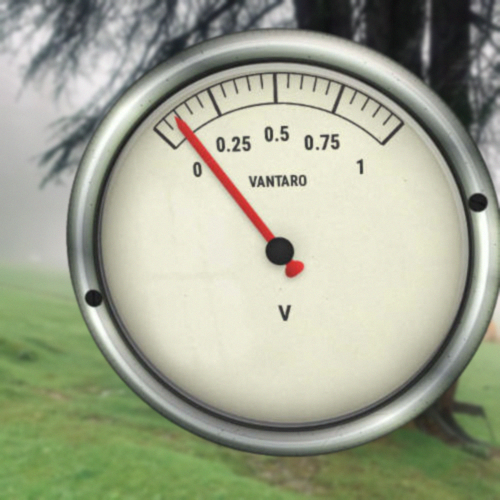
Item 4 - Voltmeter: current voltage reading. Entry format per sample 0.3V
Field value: 0.1V
